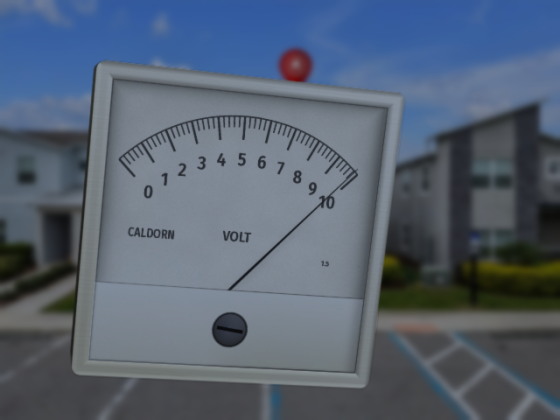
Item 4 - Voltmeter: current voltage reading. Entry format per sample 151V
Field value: 9.8V
